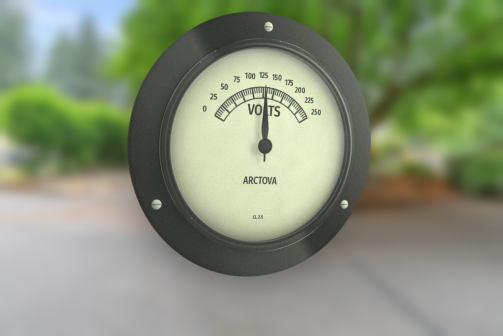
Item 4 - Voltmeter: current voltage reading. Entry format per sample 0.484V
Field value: 125V
